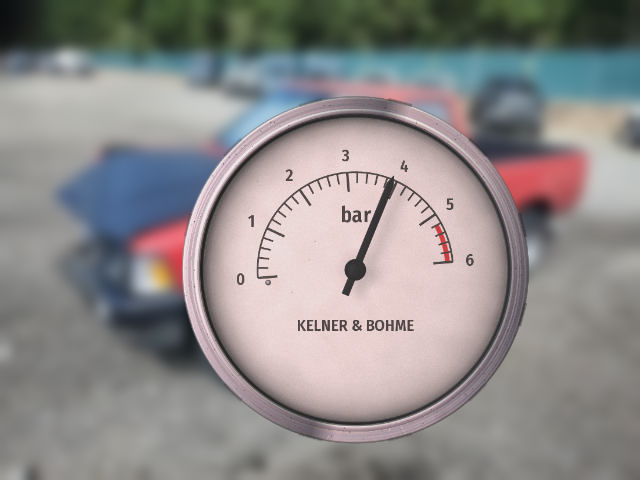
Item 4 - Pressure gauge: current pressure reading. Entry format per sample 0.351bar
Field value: 3.9bar
